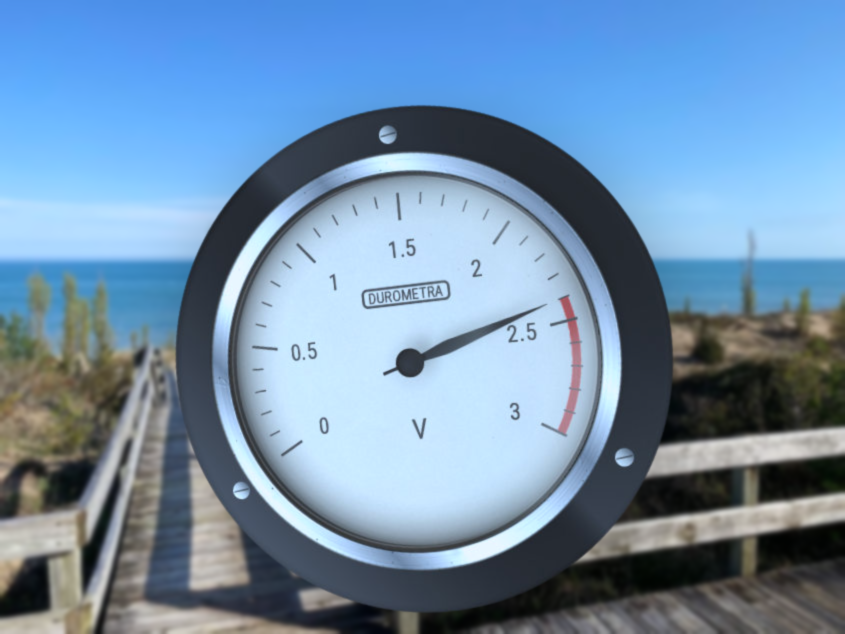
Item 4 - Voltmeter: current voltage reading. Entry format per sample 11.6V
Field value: 2.4V
